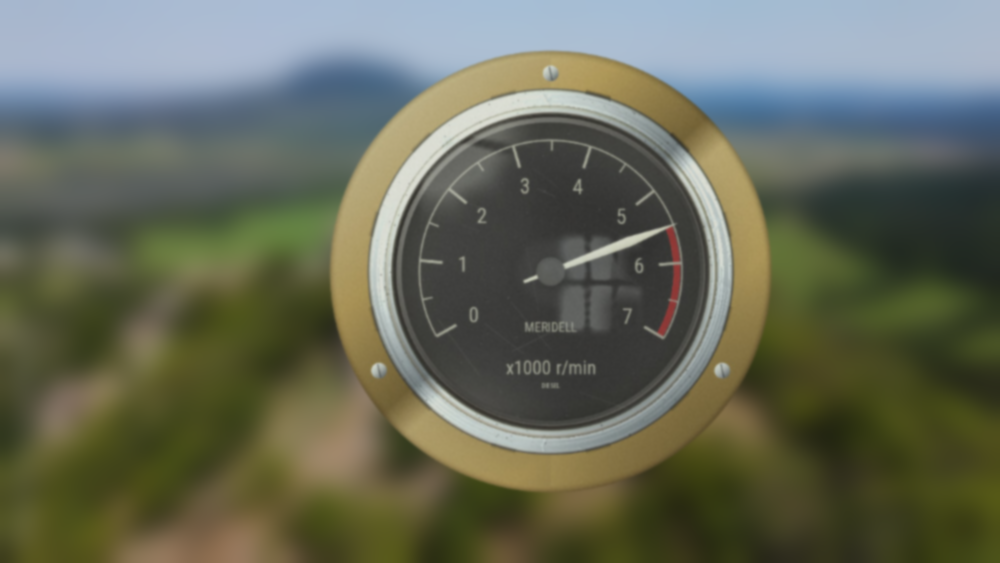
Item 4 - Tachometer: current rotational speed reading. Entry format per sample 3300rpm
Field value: 5500rpm
